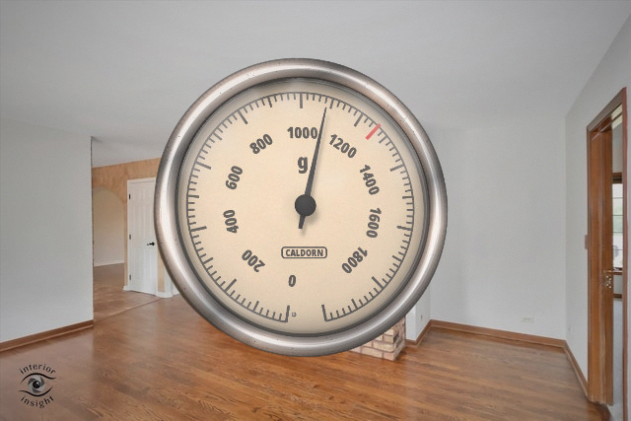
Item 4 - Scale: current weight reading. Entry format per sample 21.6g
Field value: 1080g
